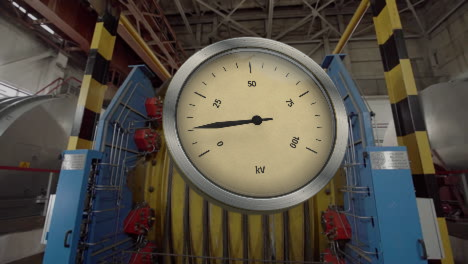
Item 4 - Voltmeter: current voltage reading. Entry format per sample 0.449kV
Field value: 10kV
